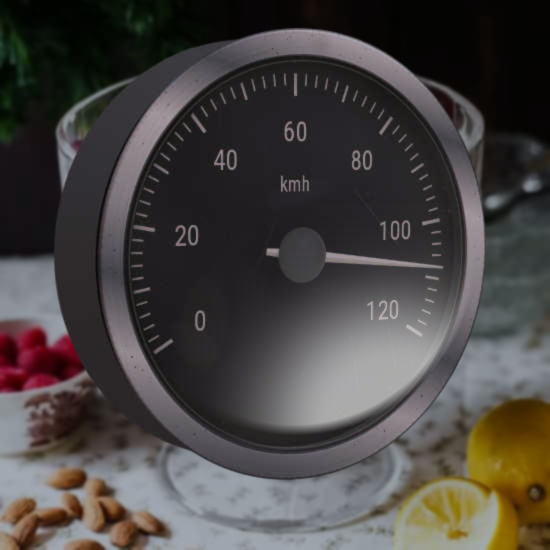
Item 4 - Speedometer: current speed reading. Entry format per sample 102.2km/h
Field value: 108km/h
